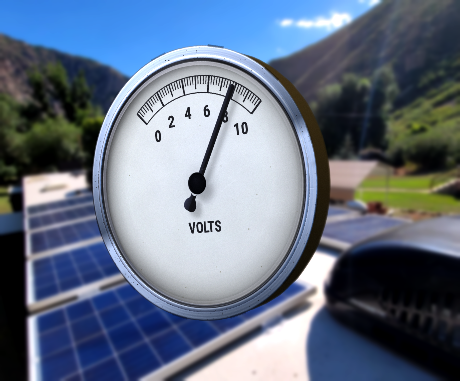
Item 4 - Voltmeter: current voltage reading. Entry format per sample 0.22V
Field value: 8V
